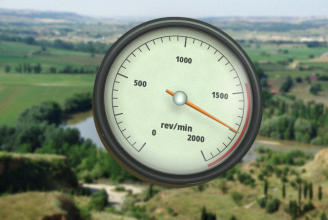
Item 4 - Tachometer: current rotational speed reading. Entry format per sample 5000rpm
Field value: 1750rpm
